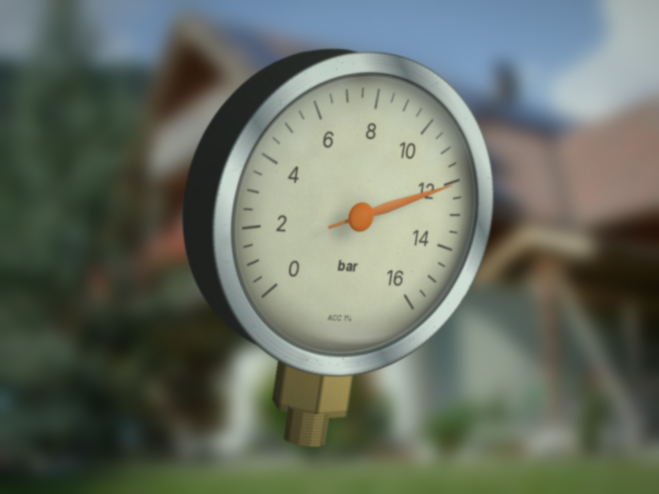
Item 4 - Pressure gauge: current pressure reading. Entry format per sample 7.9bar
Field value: 12bar
